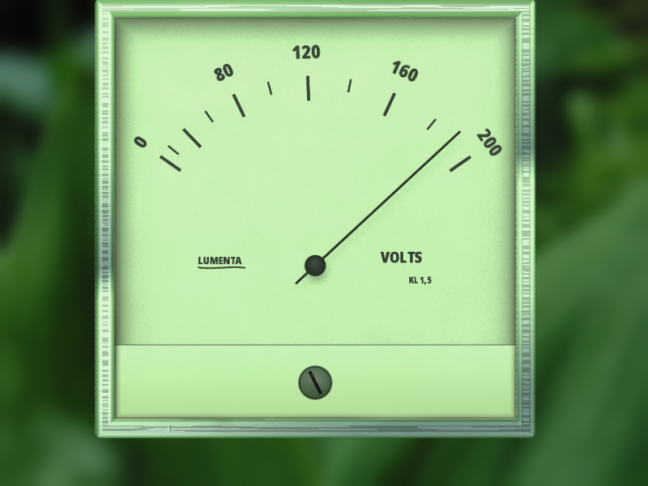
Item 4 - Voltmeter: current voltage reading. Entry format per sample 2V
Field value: 190V
